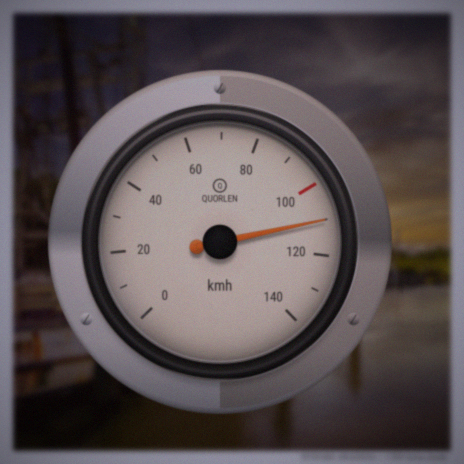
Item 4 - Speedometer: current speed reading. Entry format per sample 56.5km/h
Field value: 110km/h
